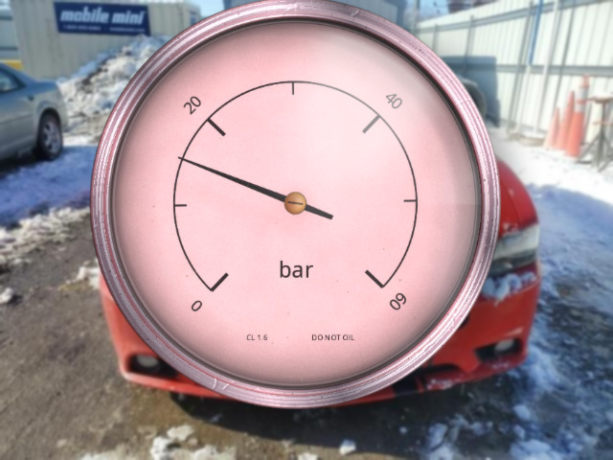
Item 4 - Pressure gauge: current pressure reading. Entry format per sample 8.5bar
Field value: 15bar
